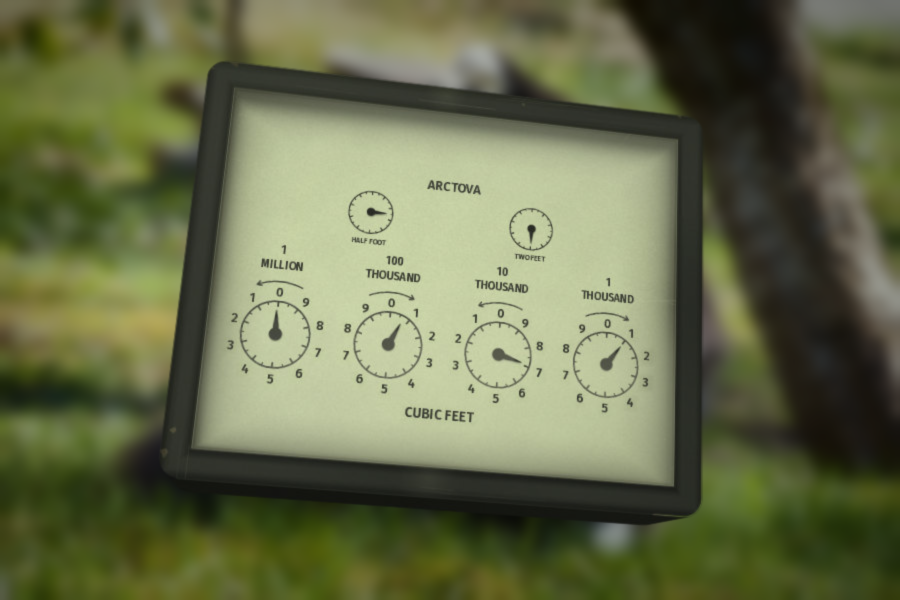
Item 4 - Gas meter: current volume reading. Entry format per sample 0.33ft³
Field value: 7100ft³
